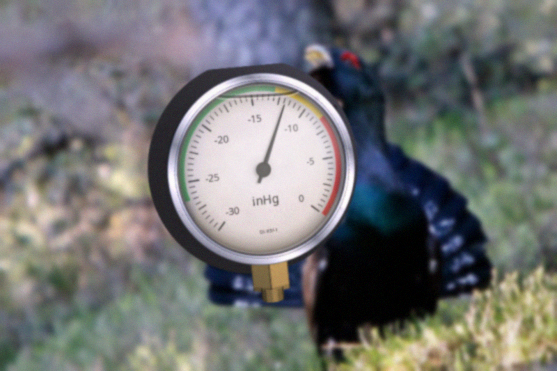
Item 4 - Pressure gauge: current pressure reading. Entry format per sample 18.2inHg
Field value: -12inHg
